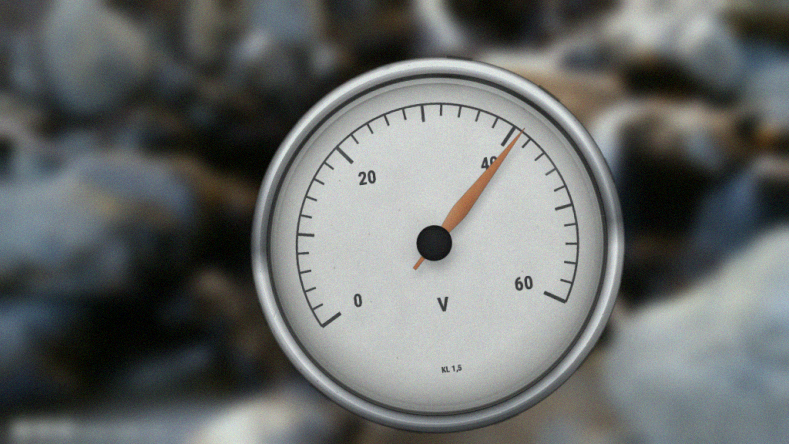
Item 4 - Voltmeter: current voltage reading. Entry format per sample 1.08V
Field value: 41V
